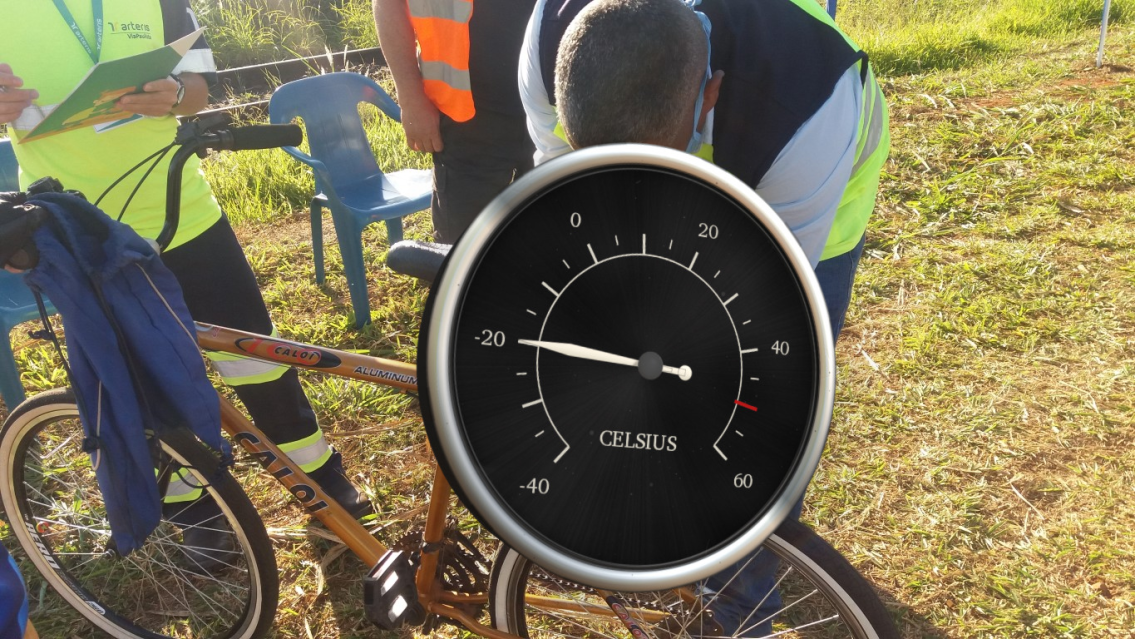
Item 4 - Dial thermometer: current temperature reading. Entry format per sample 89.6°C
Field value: -20°C
